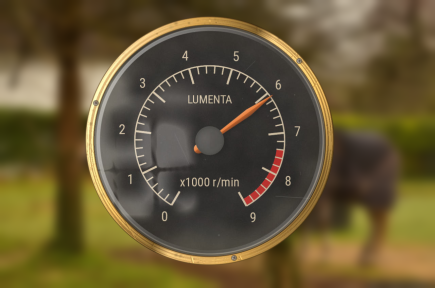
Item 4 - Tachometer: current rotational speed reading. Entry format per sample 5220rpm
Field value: 6100rpm
